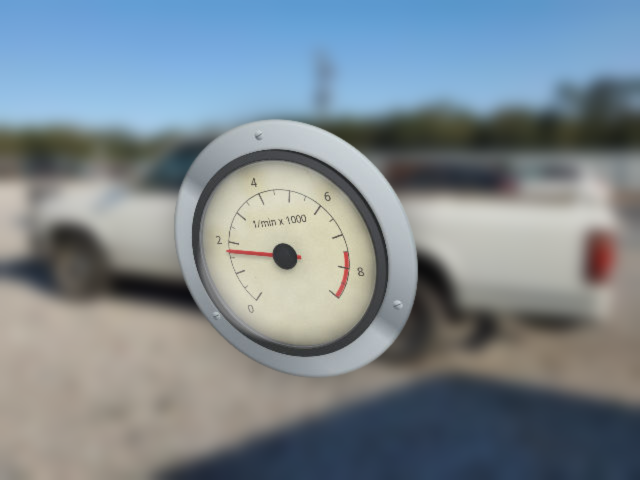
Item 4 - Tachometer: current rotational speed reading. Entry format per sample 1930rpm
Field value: 1750rpm
